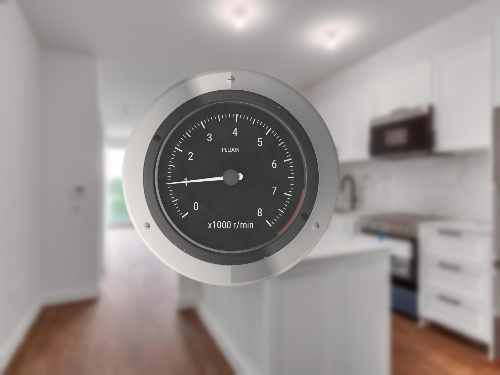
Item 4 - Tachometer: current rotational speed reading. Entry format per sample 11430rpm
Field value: 1000rpm
